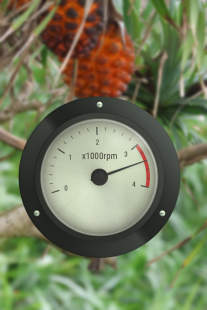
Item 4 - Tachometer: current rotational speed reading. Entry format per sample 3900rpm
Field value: 3400rpm
